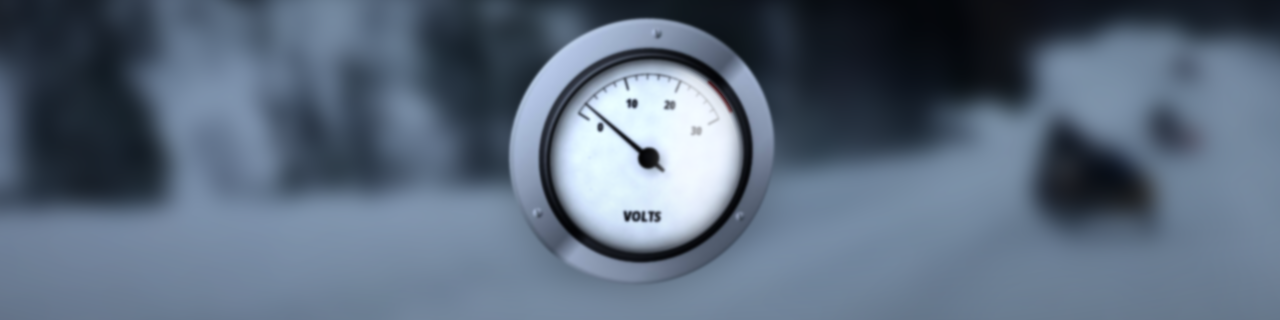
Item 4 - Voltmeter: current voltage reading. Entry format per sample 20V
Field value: 2V
